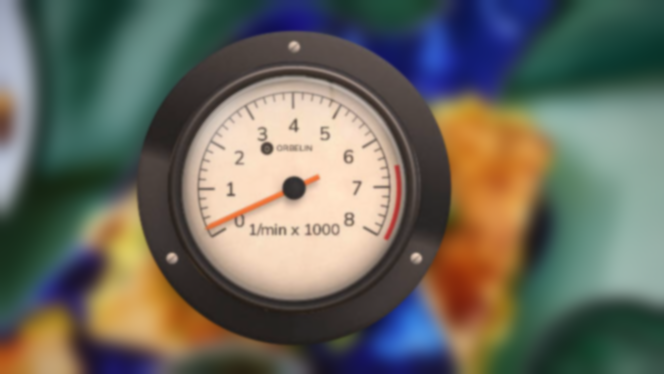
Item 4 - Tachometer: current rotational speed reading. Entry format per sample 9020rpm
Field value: 200rpm
